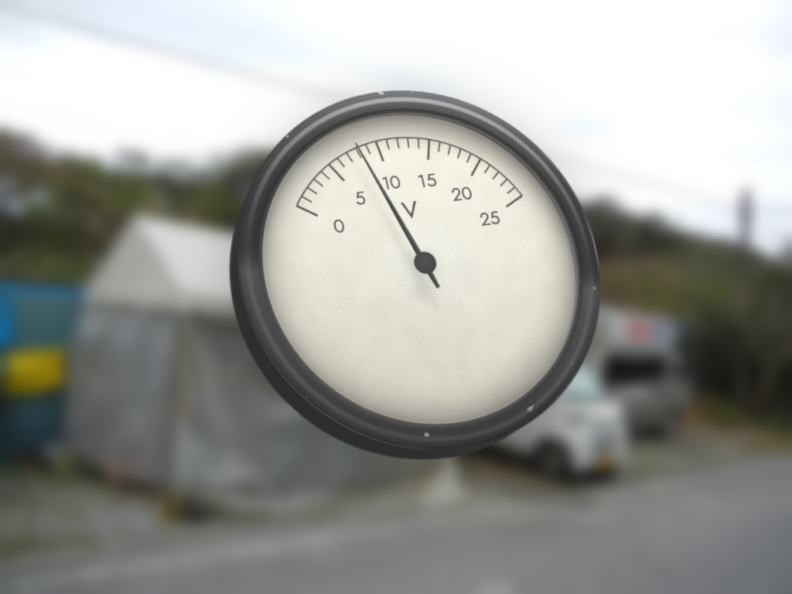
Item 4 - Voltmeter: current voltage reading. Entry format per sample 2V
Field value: 8V
